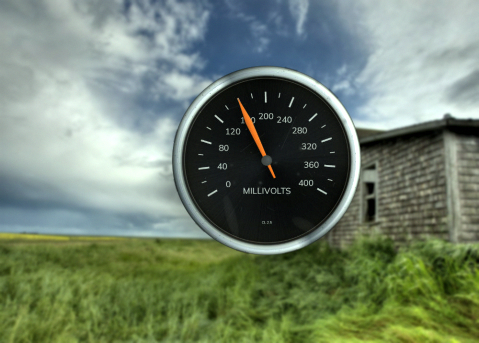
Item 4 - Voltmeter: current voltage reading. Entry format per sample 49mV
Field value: 160mV
